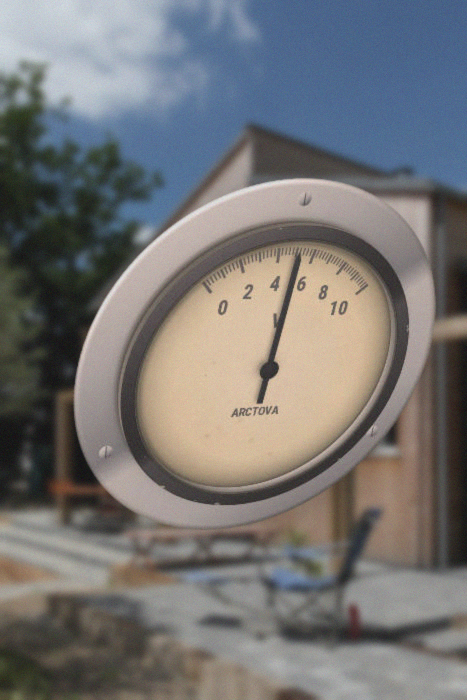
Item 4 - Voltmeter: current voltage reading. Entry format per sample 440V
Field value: 5V
